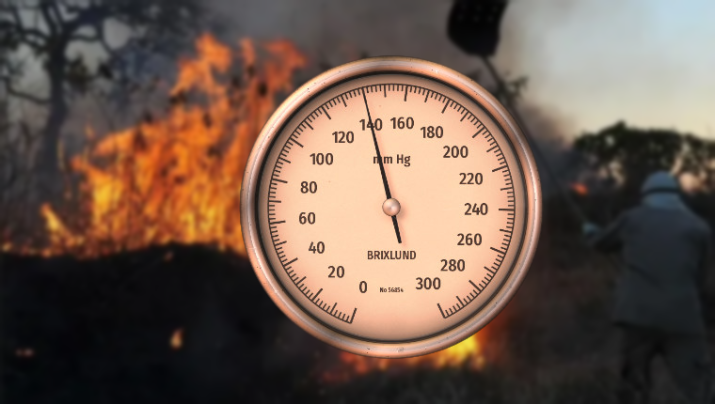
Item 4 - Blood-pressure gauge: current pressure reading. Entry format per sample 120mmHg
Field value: 140mmHg
